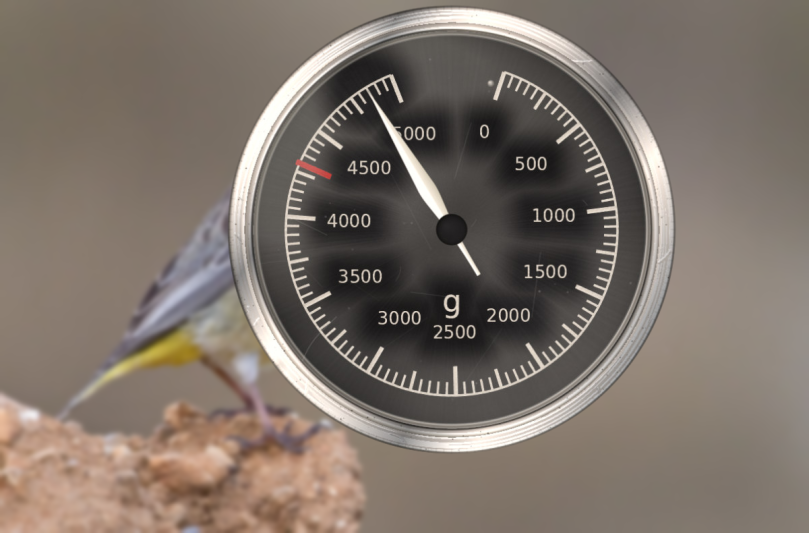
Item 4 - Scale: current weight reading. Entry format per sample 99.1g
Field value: 4850g
